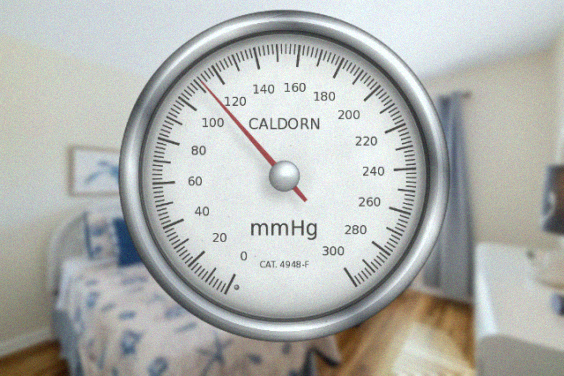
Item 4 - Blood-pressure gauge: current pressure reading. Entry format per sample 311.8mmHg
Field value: 112mmHg
